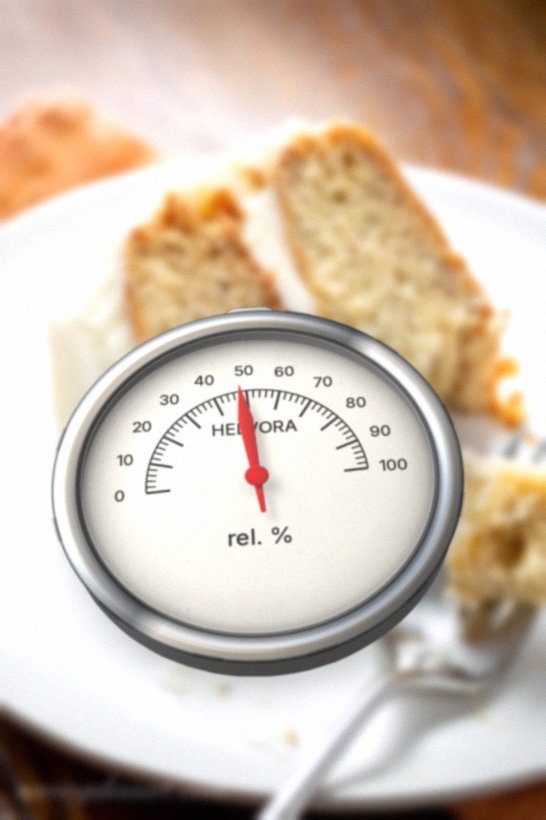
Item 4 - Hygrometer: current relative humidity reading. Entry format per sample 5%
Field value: 48%
